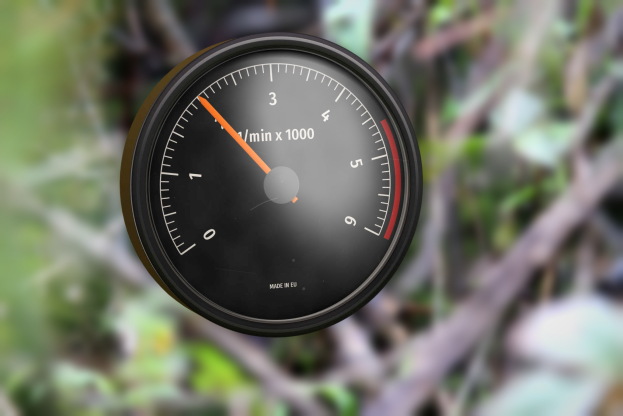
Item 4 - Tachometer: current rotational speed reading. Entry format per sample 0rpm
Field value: 2000rpm
